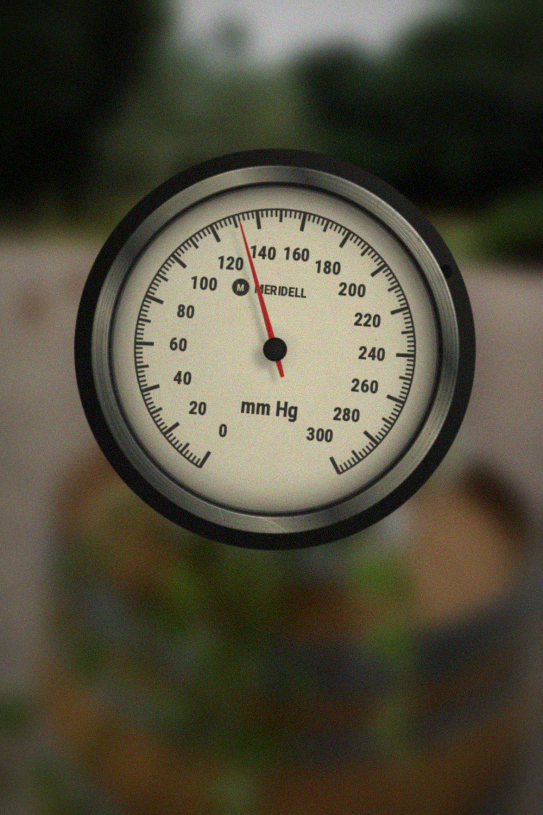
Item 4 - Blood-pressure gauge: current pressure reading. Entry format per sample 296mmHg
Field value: 132mmHg
